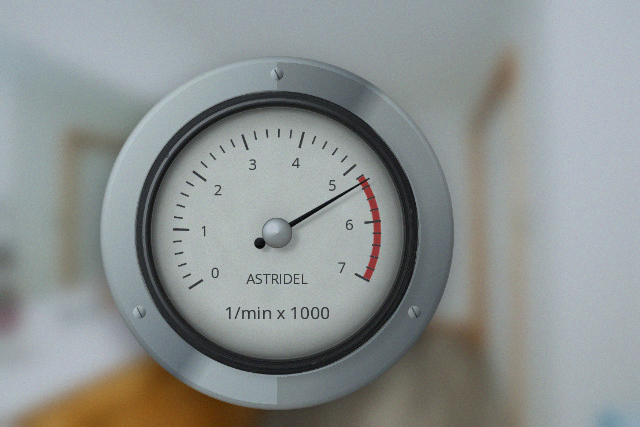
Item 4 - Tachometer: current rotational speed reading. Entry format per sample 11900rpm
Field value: 5300rpm
